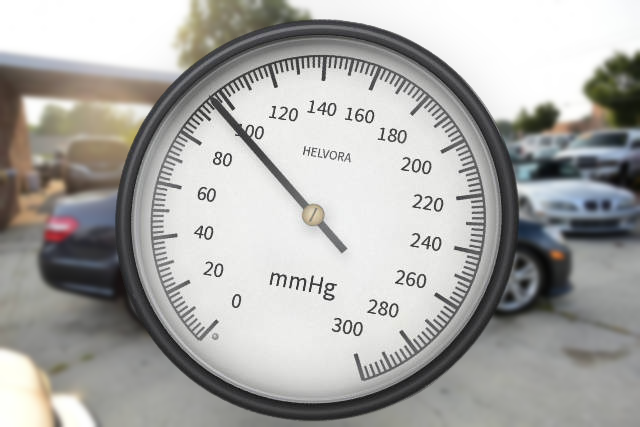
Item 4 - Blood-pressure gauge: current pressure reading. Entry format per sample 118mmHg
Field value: 96mmHg
